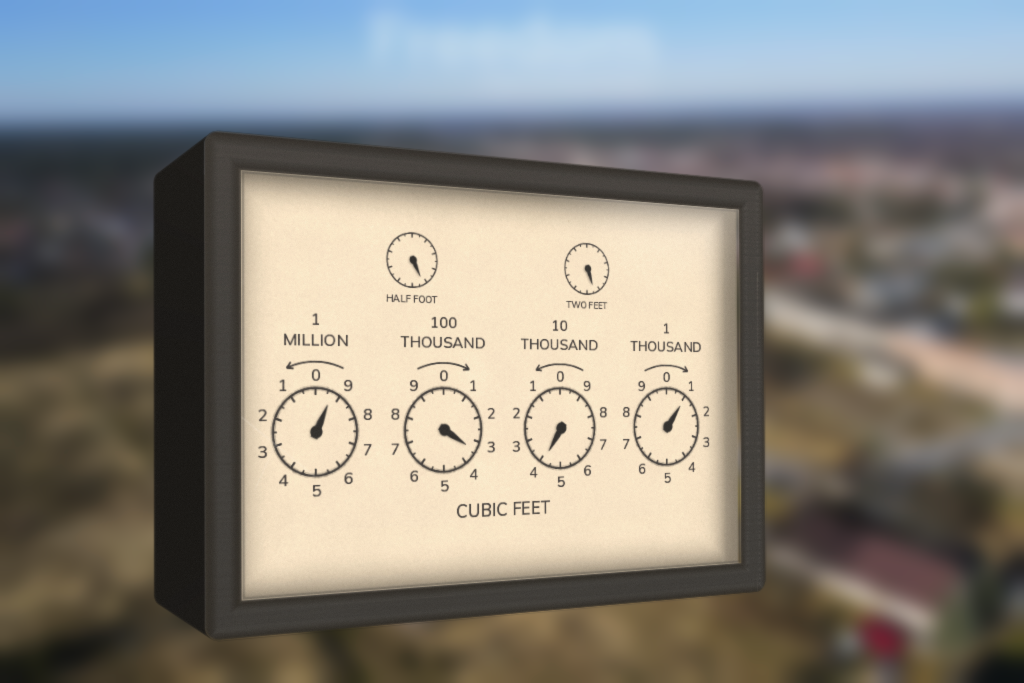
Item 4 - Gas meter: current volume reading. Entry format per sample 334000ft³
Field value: 934100ft³
